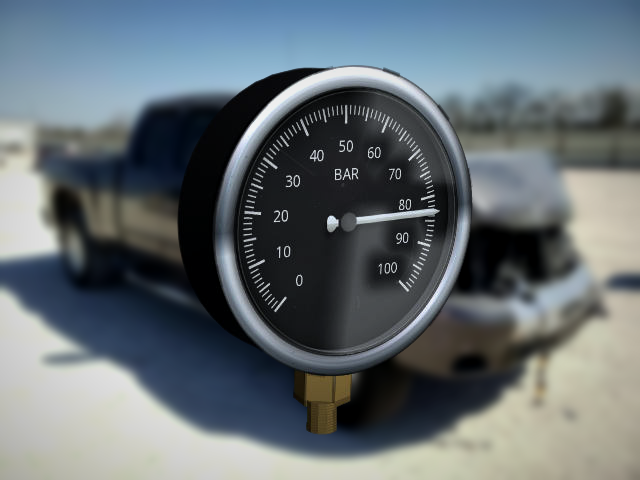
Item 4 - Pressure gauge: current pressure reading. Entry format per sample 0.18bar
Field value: 83bar
